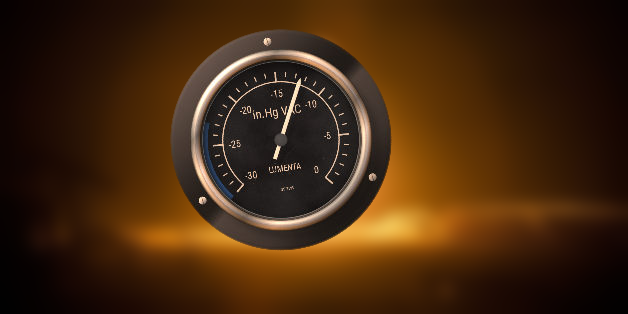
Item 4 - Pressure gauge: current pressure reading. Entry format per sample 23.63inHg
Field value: -12.5inHg
